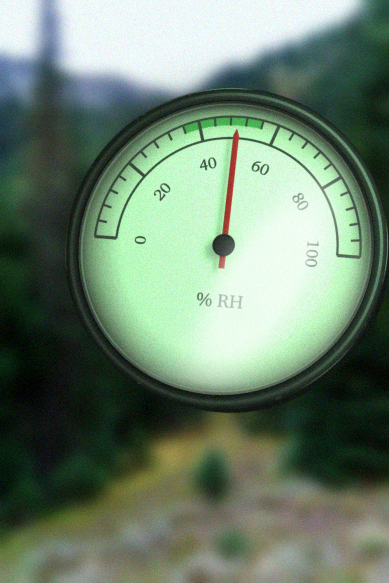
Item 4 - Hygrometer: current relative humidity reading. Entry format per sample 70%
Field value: 50%
